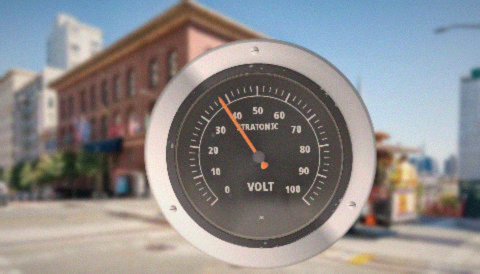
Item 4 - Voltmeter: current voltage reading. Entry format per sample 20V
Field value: 38V
